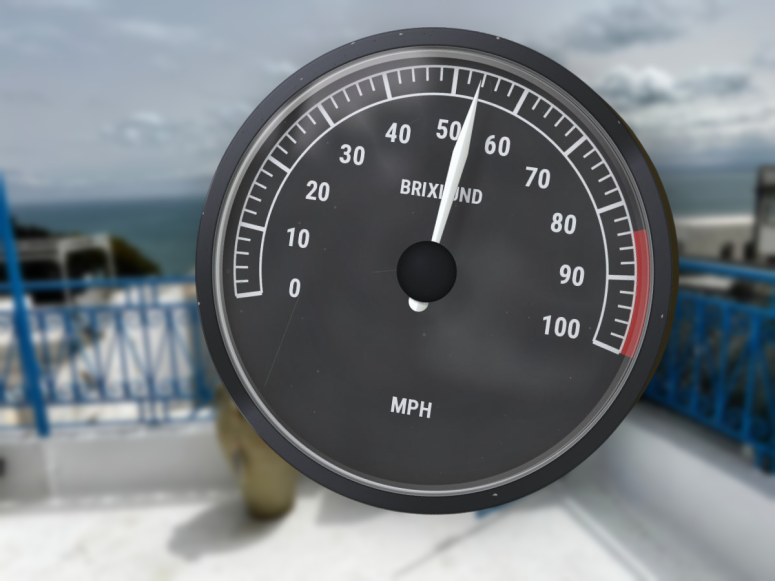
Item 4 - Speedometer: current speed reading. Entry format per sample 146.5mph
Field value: 54mph
